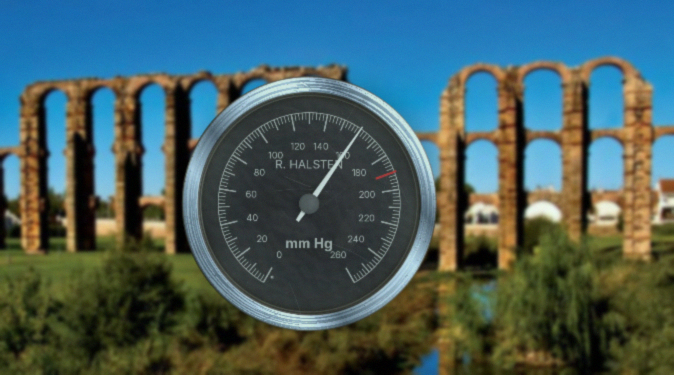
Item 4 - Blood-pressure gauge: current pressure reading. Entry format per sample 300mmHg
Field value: 160mmHg
